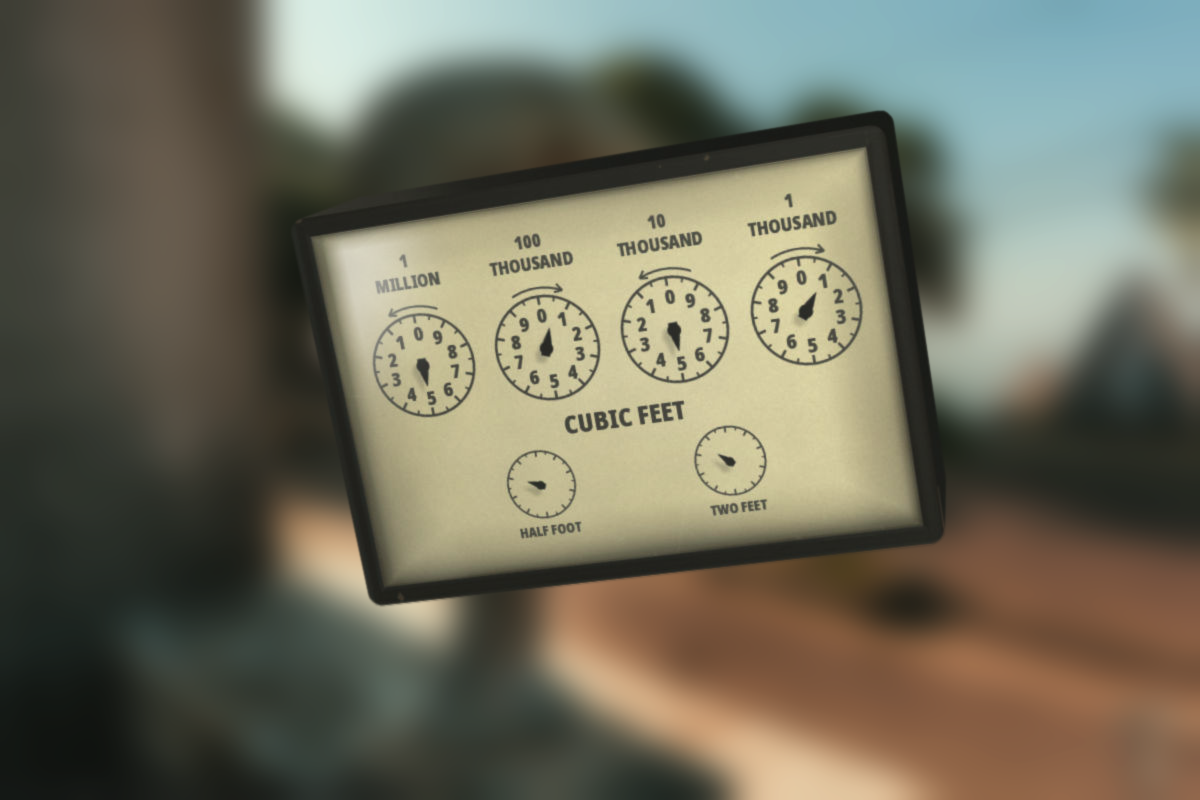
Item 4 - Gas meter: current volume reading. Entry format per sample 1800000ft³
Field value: 505100ft³
